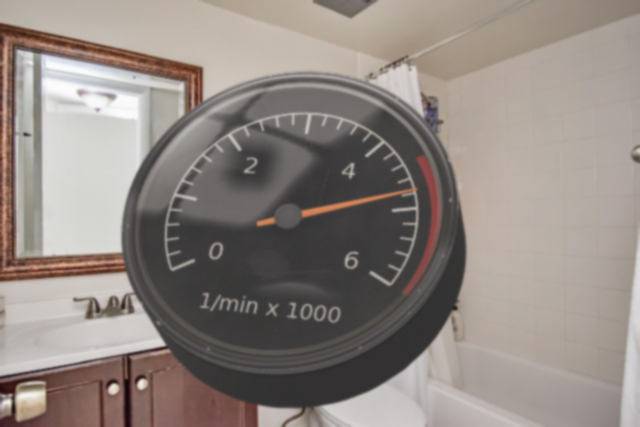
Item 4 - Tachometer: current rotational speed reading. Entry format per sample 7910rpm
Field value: 4800rpm
